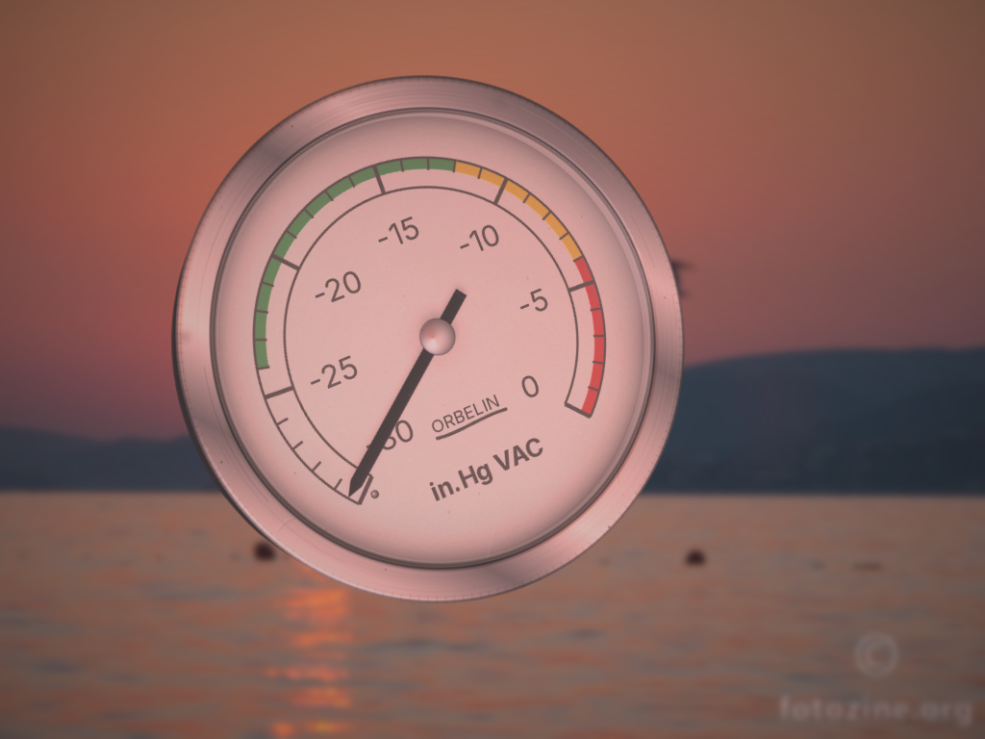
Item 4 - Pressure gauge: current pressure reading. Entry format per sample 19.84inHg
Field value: -29.5inHg
